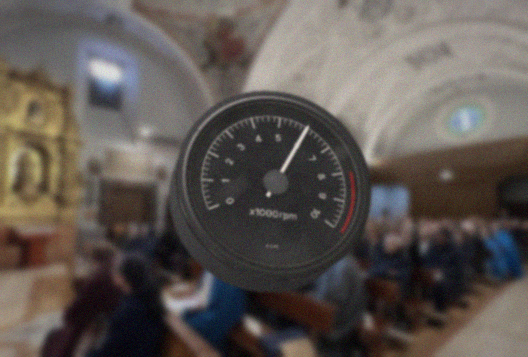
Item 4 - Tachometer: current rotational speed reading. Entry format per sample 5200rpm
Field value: 6000rpm
